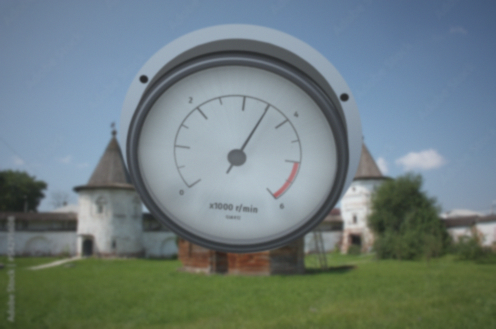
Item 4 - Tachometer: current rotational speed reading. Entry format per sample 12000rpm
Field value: 3500rpm
